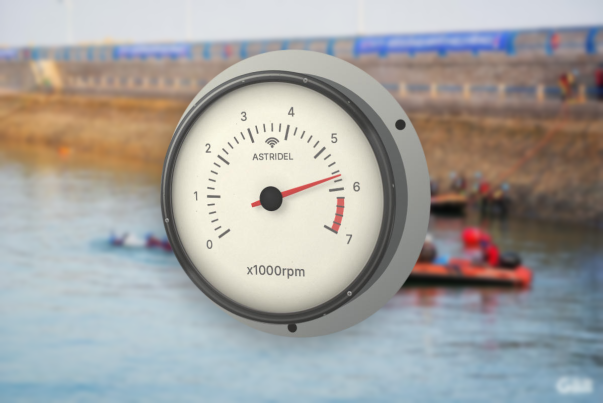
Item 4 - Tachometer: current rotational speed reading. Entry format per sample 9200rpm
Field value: 5700rpm
